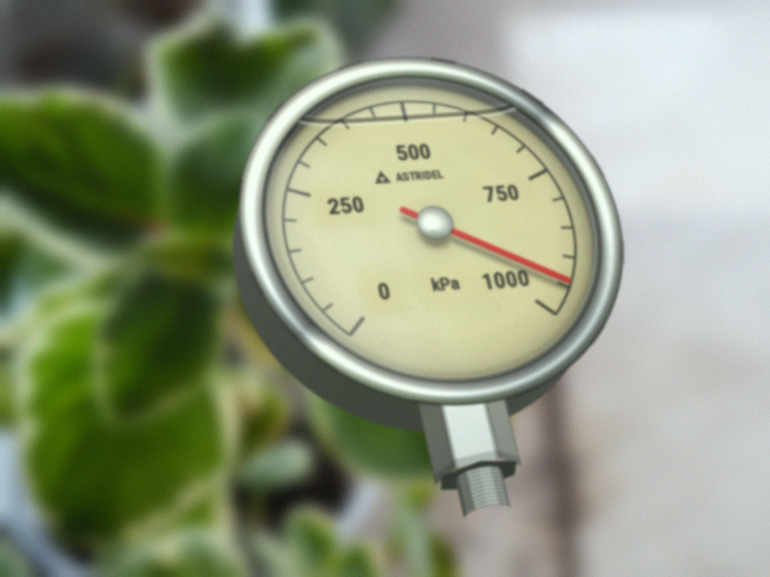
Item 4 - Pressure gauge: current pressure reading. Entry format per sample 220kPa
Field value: 950kPa
